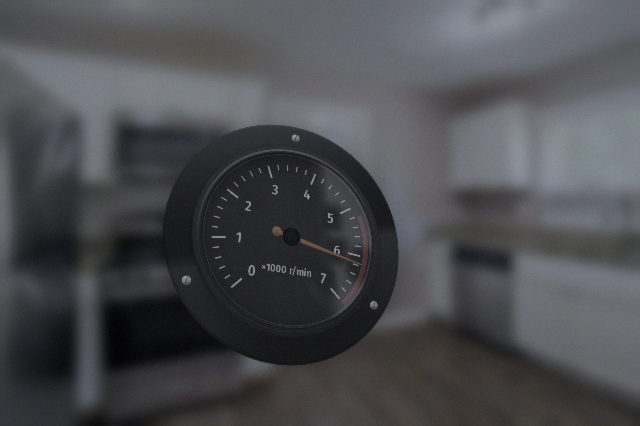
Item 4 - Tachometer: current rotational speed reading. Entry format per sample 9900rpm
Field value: 6200rpm
